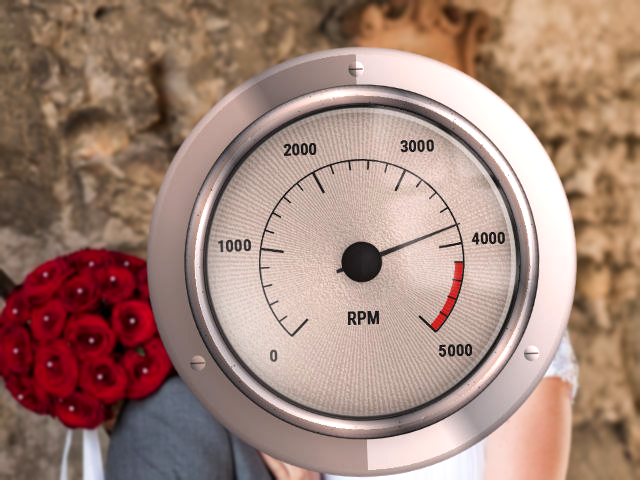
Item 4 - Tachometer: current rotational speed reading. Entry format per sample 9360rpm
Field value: 3800rpm
